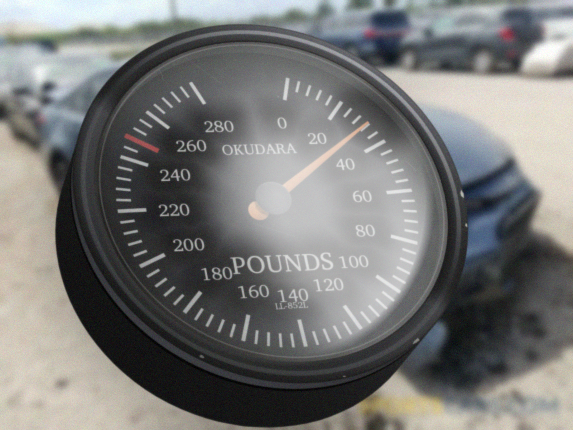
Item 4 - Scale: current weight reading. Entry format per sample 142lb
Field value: 32lb
